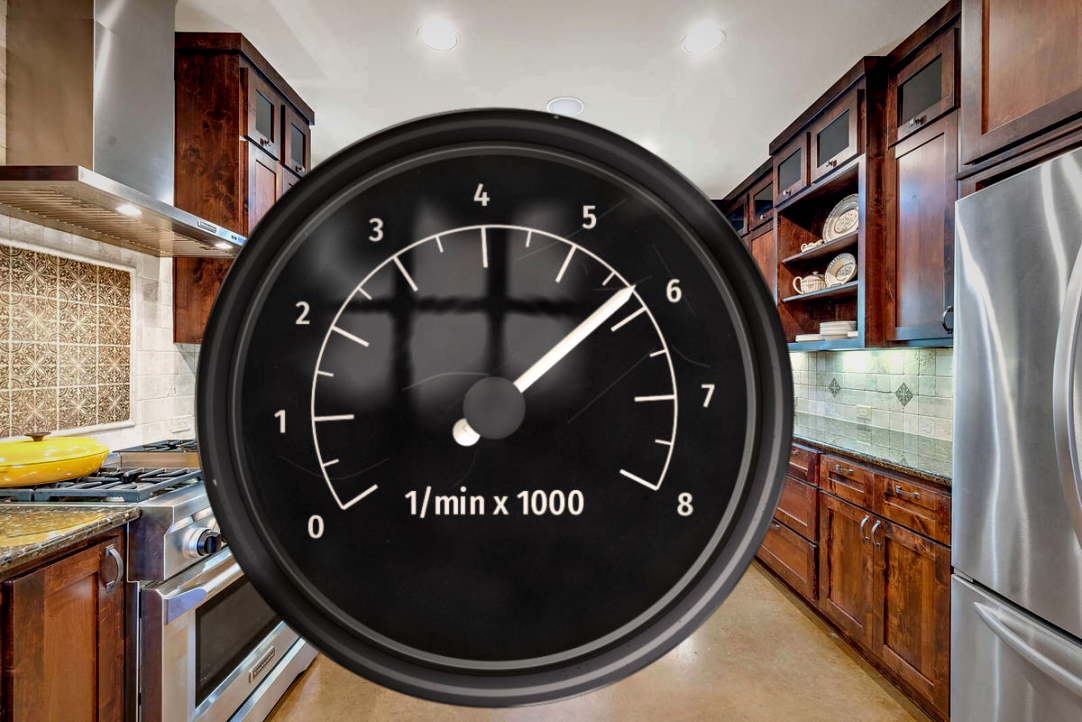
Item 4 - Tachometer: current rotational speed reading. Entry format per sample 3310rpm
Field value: 5750rpm
